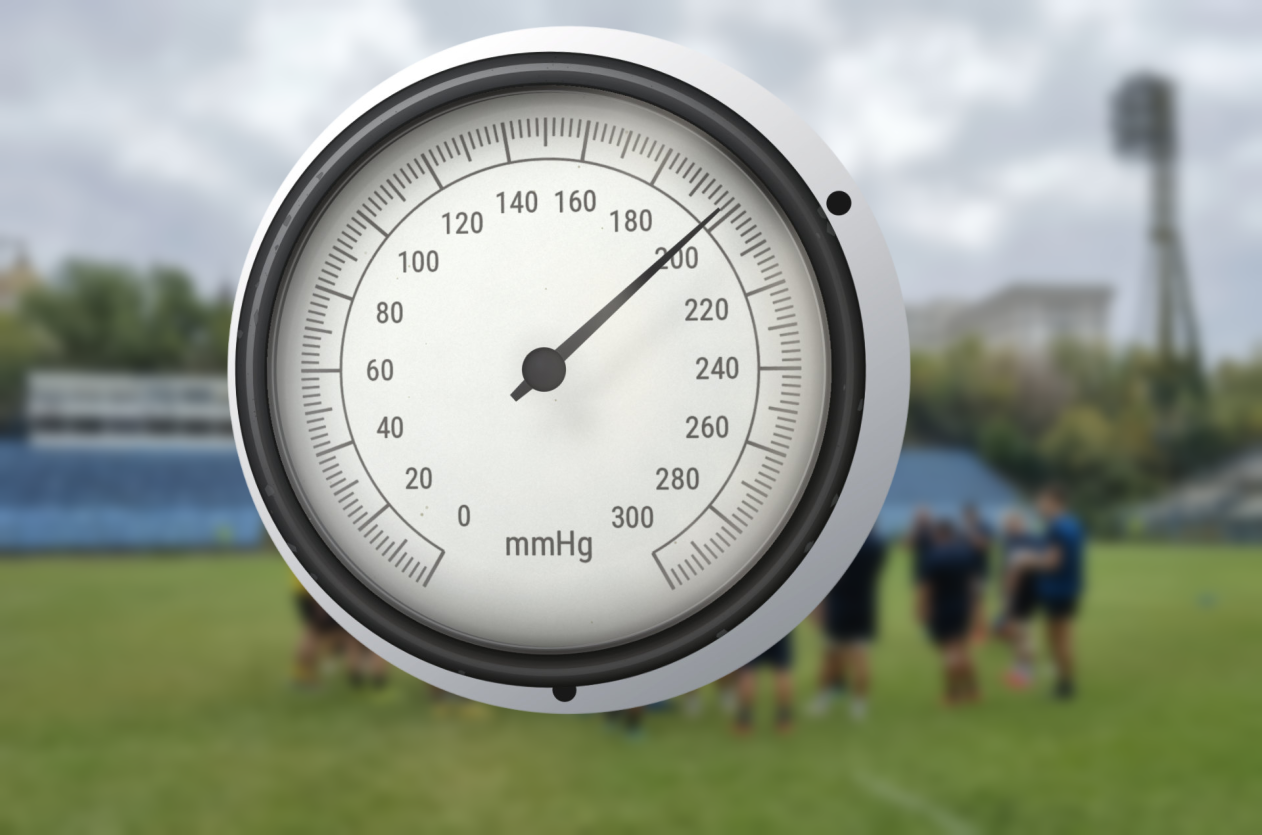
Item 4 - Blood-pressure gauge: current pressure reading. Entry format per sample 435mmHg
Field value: 198mmHg
